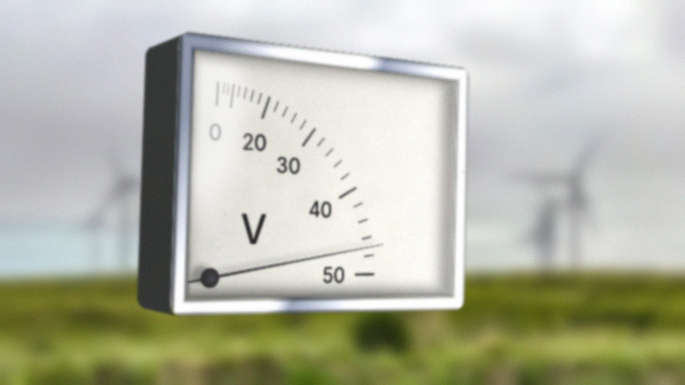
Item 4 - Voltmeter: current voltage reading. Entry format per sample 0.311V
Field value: 47V
